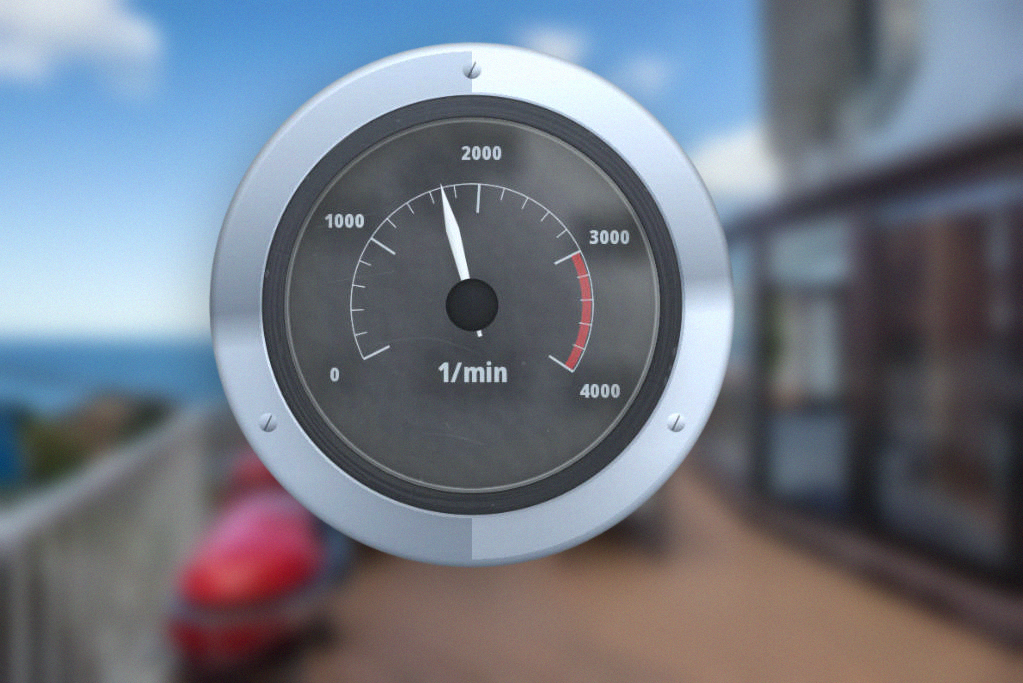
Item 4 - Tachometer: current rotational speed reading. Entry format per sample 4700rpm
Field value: 1700rpm
